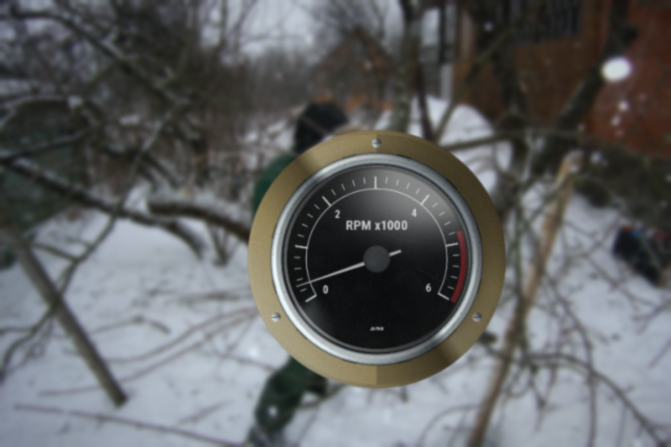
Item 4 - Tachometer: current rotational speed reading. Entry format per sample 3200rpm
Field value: 300rpm
